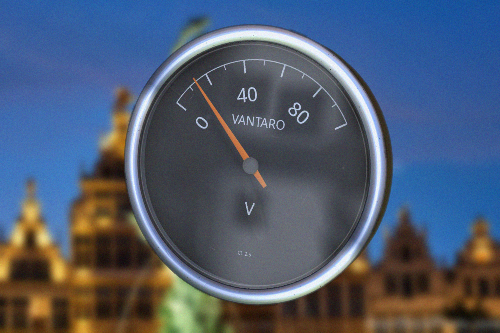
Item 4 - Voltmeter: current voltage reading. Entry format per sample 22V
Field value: 15V
